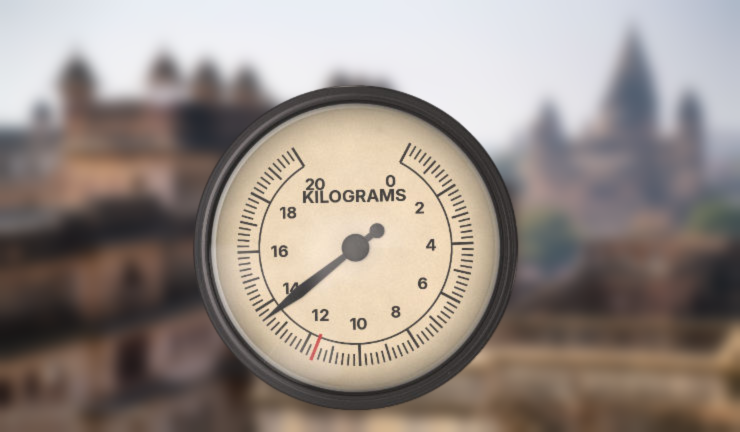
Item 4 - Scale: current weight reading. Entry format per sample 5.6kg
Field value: 13.6kg
